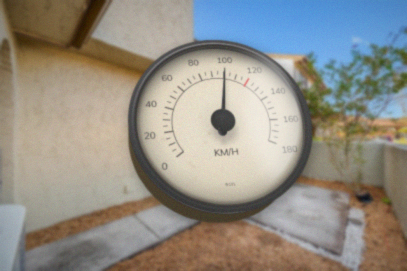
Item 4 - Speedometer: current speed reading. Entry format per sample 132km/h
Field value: 100km/h
